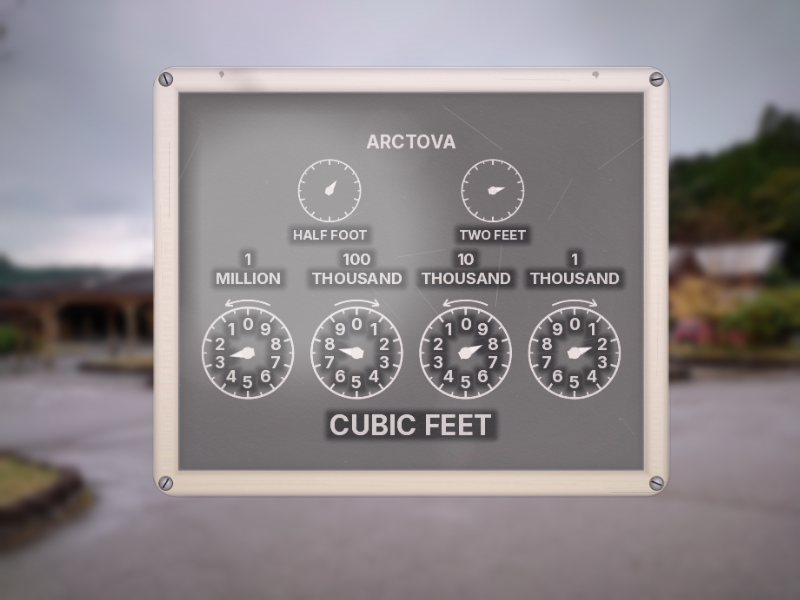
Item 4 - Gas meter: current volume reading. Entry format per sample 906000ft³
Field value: 278200ft³
